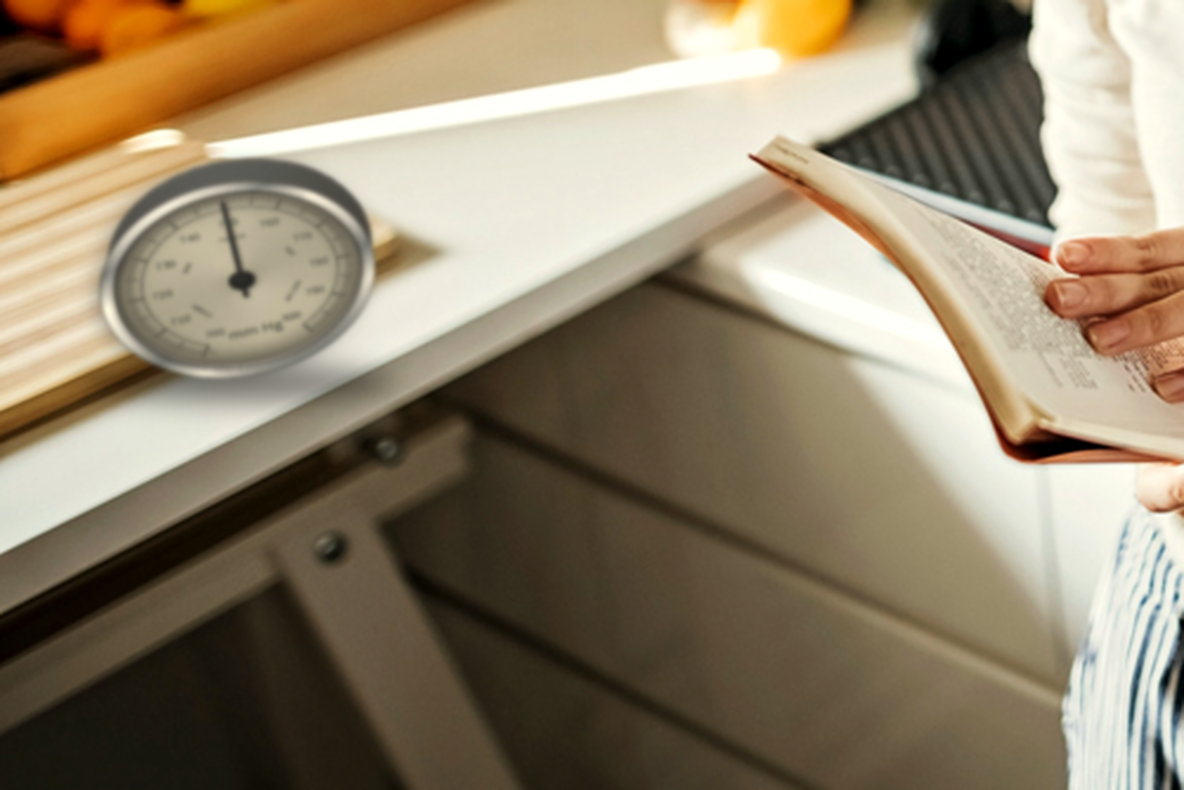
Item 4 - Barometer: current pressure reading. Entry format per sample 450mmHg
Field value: 750mmHg
